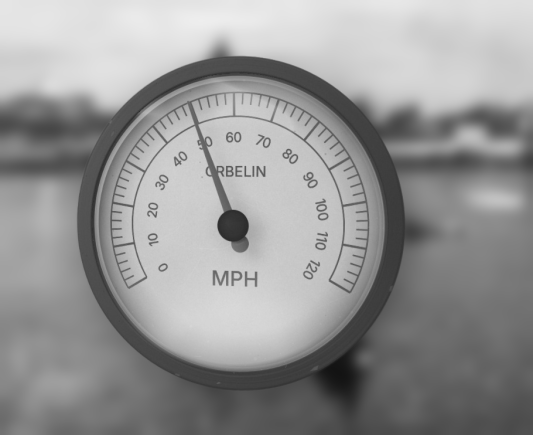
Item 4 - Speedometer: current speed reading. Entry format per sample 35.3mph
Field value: 50mph
